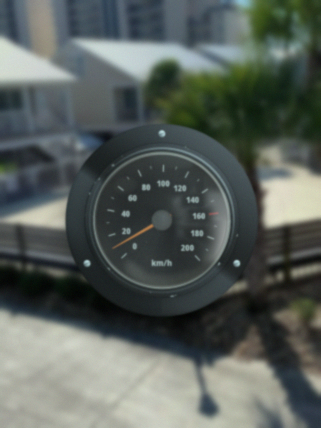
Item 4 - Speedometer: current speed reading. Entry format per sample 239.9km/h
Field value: 10km/h
